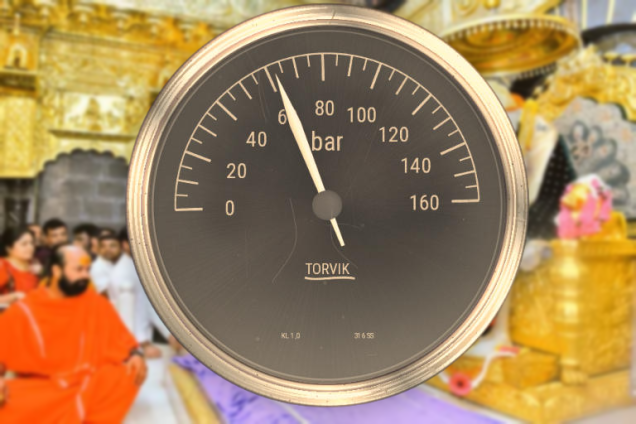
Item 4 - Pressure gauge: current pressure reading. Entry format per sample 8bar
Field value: 62.5bar
